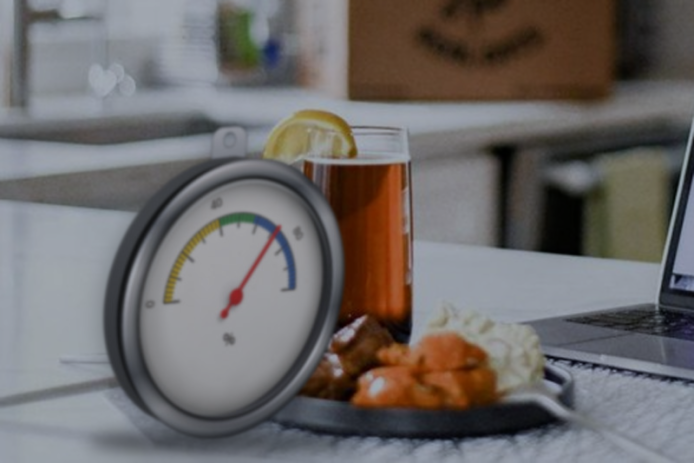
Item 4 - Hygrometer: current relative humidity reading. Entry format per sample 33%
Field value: 70%
